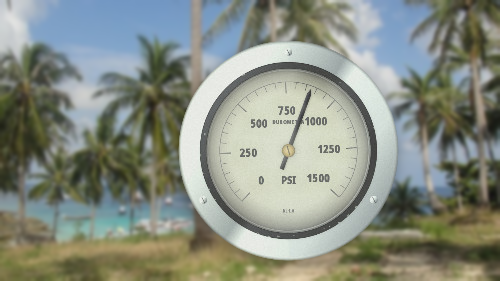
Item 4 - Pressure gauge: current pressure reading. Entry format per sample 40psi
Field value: 875psi
